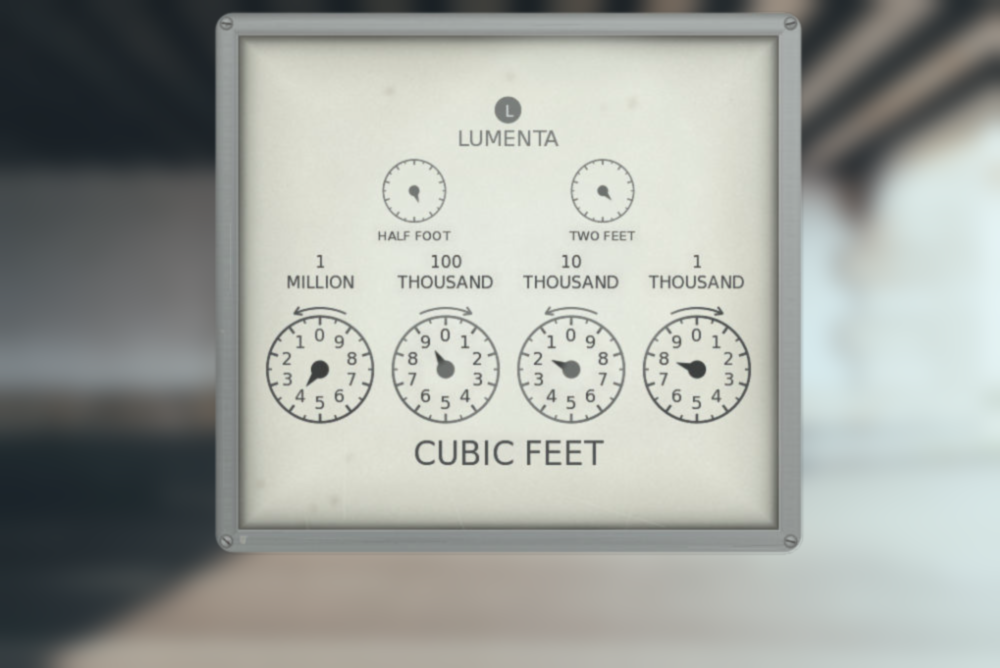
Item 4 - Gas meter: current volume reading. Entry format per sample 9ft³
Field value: 391800ft³
